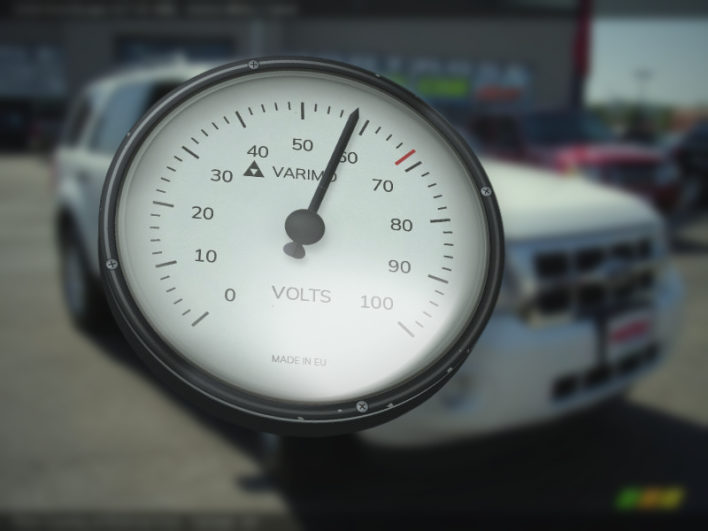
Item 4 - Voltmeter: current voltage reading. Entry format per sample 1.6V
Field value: 58V
